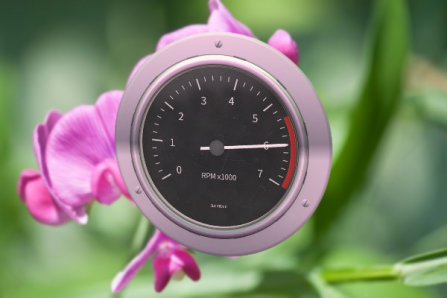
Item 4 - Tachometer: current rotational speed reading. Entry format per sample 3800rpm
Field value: 6000rpm
